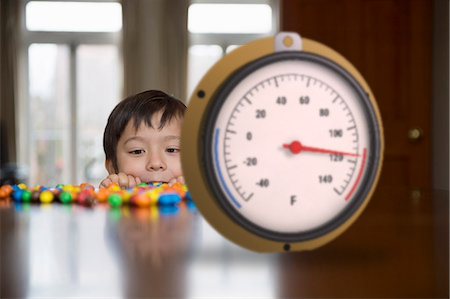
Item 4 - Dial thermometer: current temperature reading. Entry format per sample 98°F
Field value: 116°F
